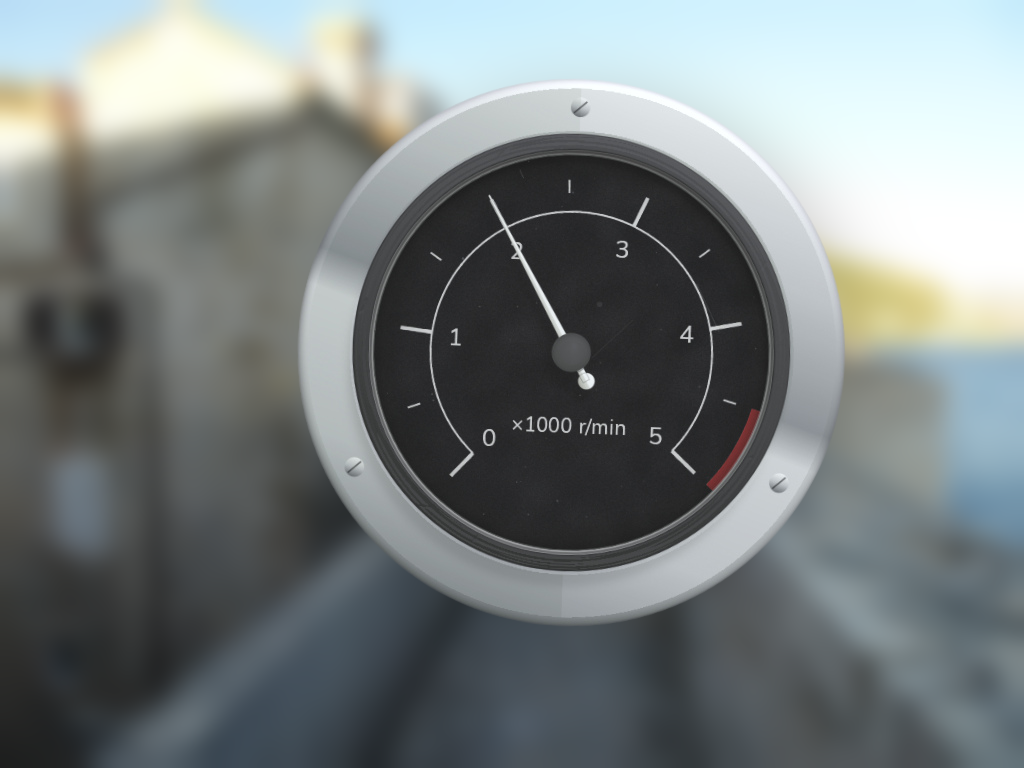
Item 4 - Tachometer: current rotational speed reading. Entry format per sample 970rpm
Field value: 2000rpm
